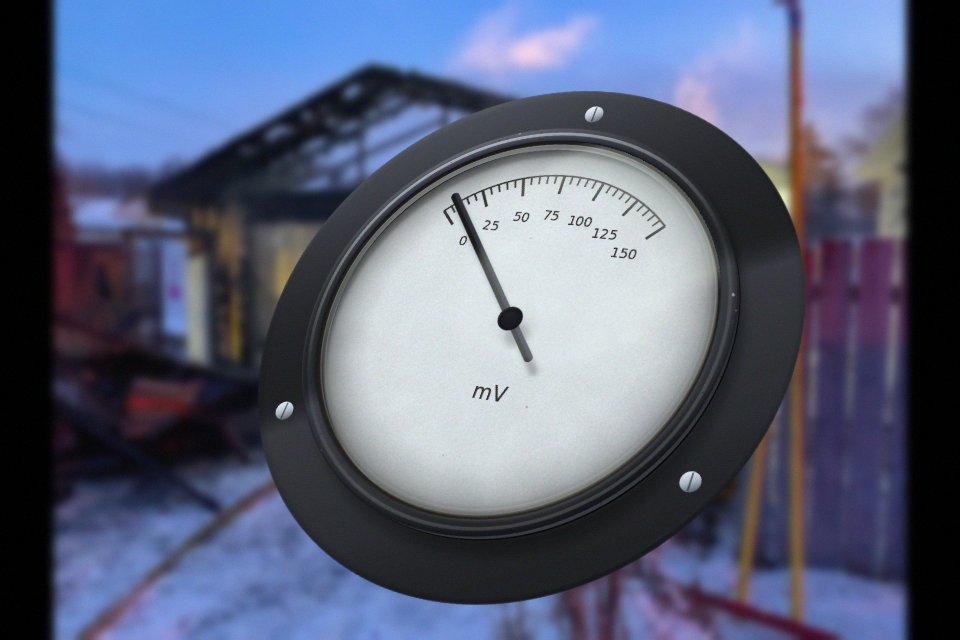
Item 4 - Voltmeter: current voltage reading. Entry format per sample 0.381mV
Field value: 10mV
